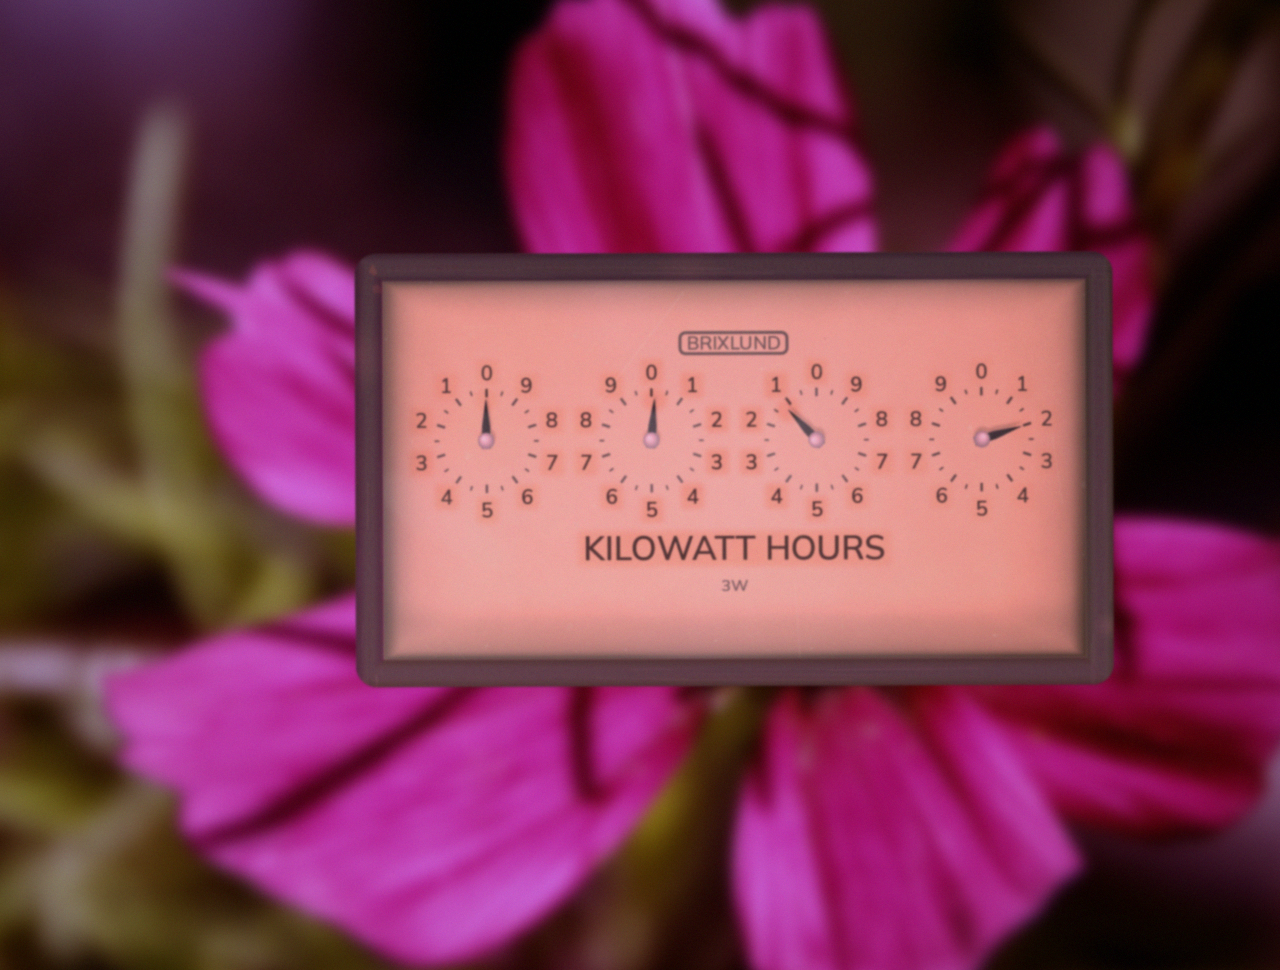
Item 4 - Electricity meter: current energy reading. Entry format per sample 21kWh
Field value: 12kWh
